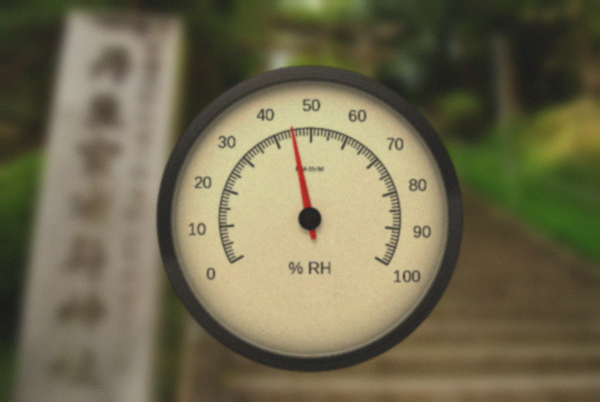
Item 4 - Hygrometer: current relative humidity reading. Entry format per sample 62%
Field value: 45%
